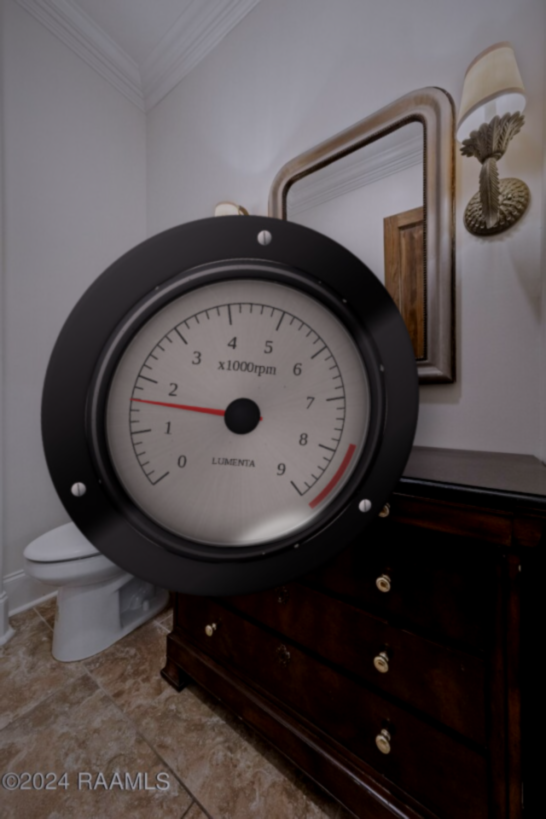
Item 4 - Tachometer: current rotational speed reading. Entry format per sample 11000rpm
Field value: 1600rpm
